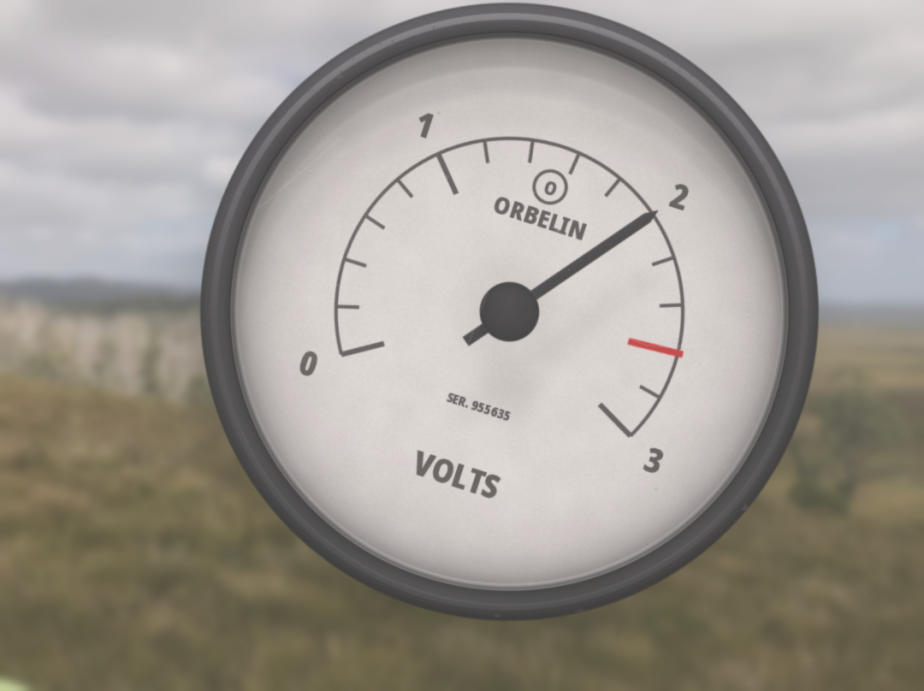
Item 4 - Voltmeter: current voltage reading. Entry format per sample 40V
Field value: 2V
